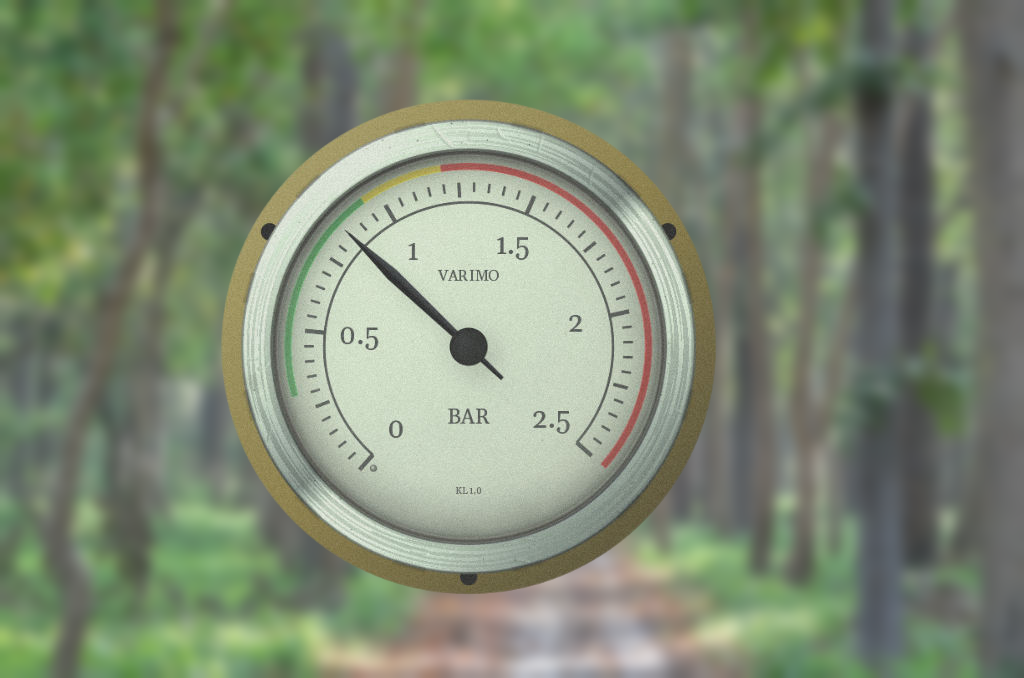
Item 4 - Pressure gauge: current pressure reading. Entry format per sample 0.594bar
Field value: 0.85bar
